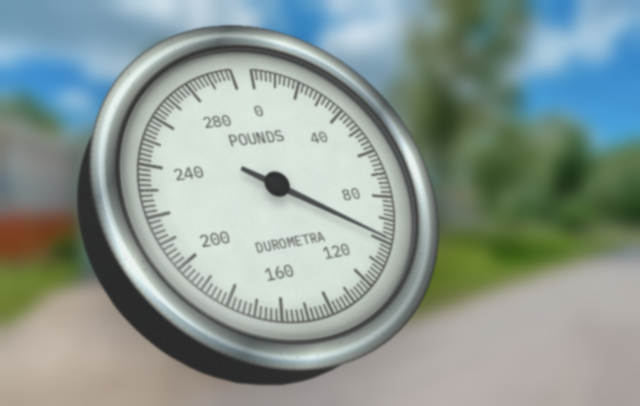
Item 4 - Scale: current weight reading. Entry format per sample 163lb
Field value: 100lb
